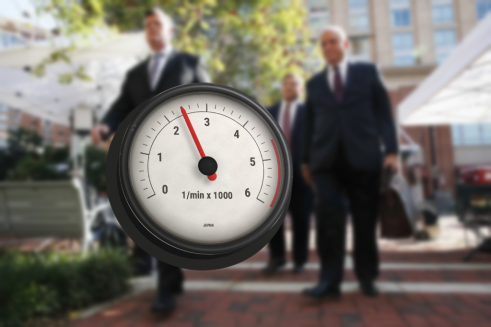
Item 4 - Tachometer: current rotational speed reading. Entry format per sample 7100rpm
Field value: 2400rpm
